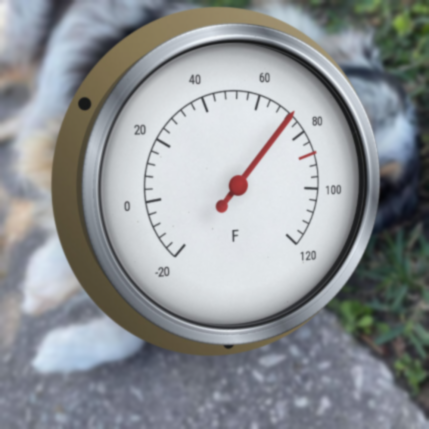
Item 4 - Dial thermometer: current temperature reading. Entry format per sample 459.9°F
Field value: 72°F
